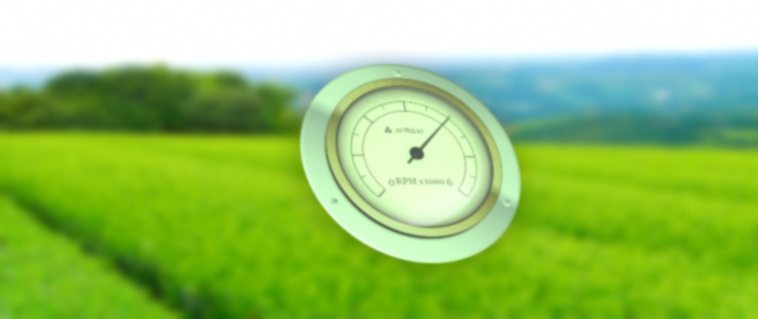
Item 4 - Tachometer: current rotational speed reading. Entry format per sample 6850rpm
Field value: 4000rpm
